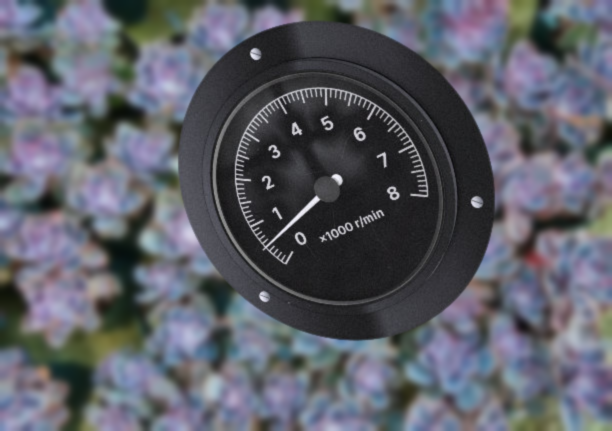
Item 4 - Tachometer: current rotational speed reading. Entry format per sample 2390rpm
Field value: 500rpm
